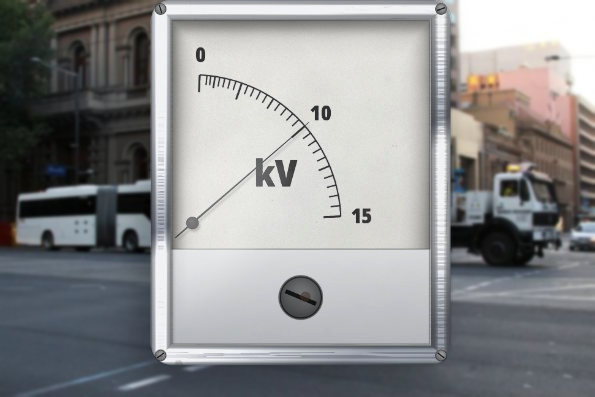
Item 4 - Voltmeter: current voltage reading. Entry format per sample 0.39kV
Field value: 10kV
